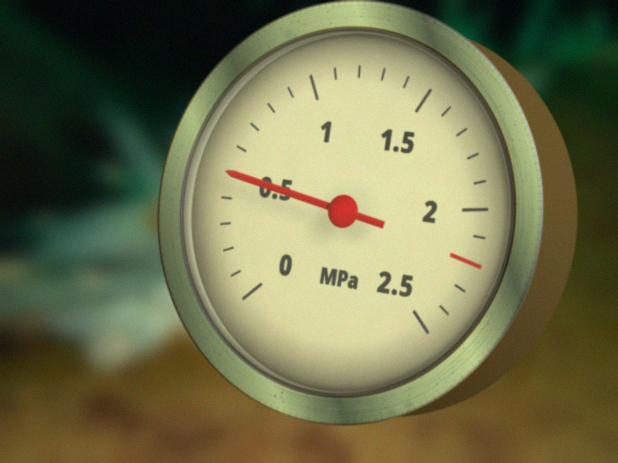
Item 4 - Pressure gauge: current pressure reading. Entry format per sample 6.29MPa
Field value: 0.5MPa
